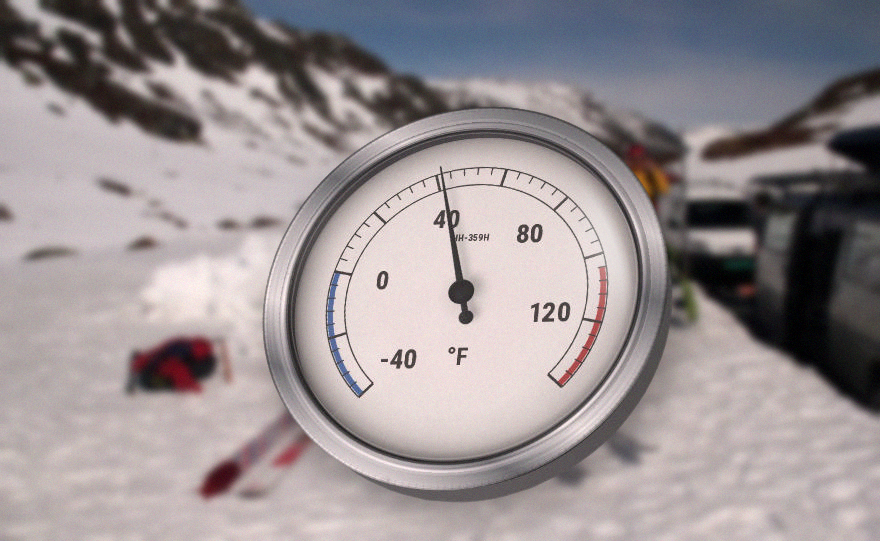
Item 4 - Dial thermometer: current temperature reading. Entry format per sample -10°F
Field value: 42°F
